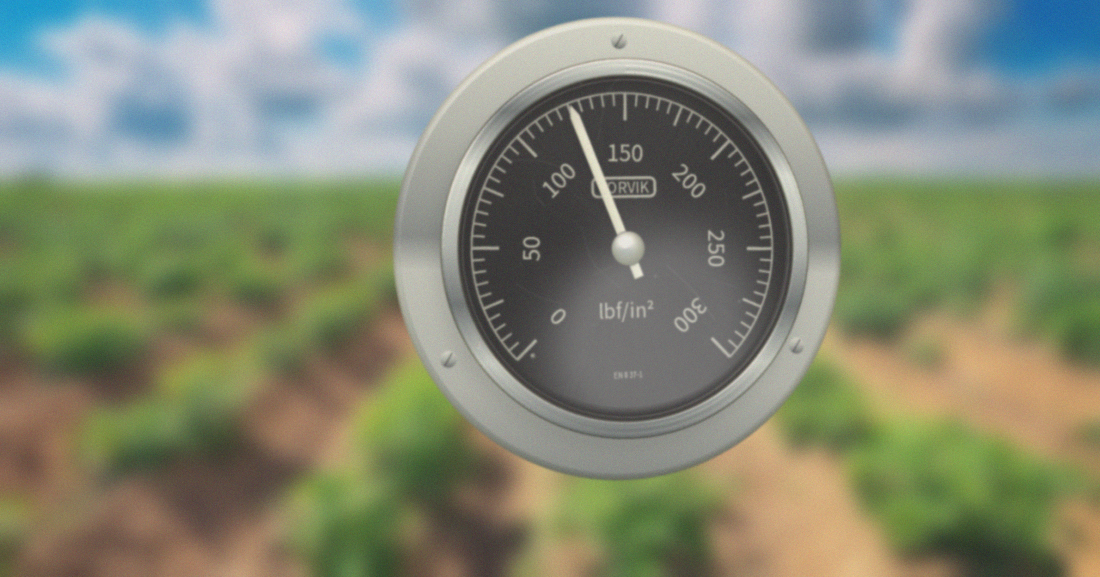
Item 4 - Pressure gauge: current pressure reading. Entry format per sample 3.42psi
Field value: 125psi
